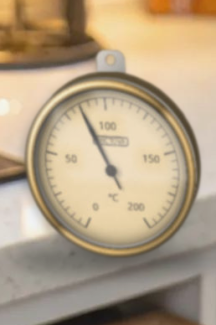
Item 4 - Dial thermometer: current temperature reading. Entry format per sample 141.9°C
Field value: 85°C
